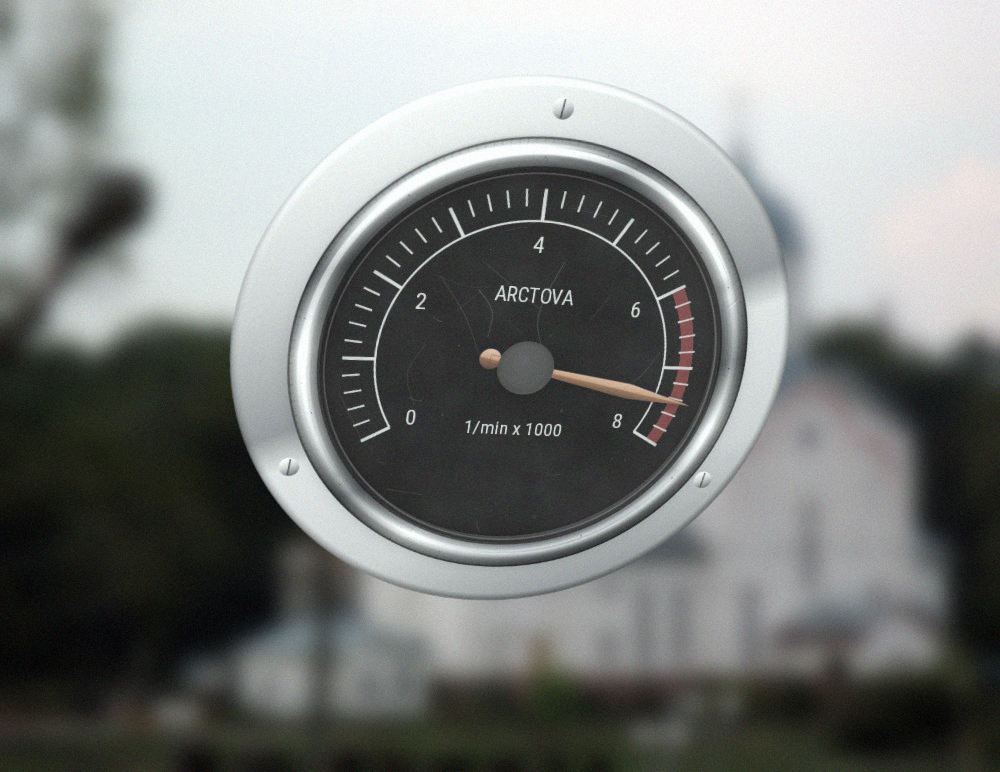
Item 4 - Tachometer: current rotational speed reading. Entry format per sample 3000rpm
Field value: 7400rpm
